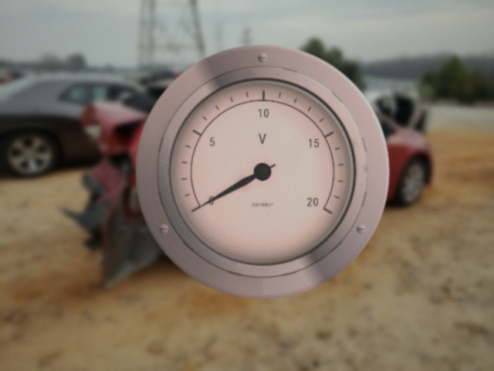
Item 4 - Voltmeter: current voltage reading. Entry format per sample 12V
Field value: 0V
